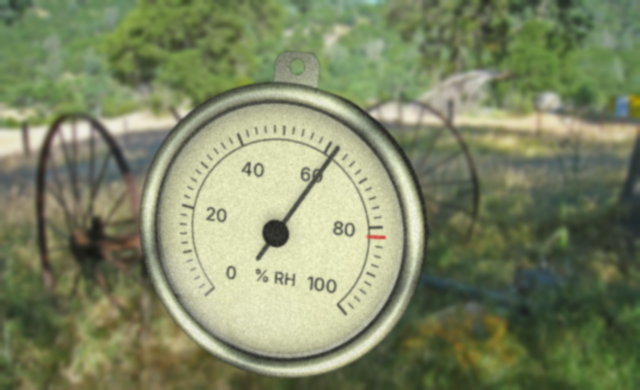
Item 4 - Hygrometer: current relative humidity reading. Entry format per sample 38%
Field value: 62%
